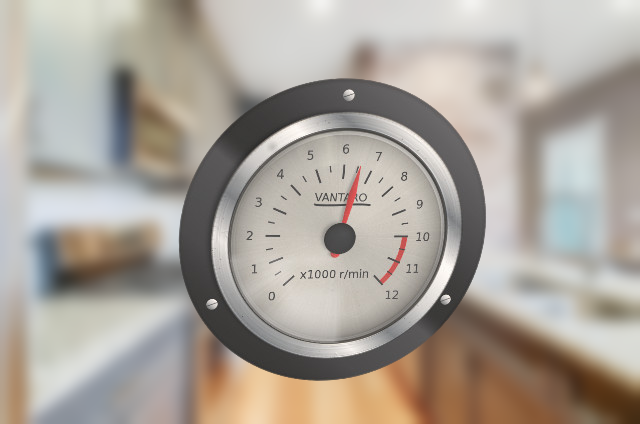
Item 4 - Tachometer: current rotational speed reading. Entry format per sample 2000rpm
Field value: 6500rpm
